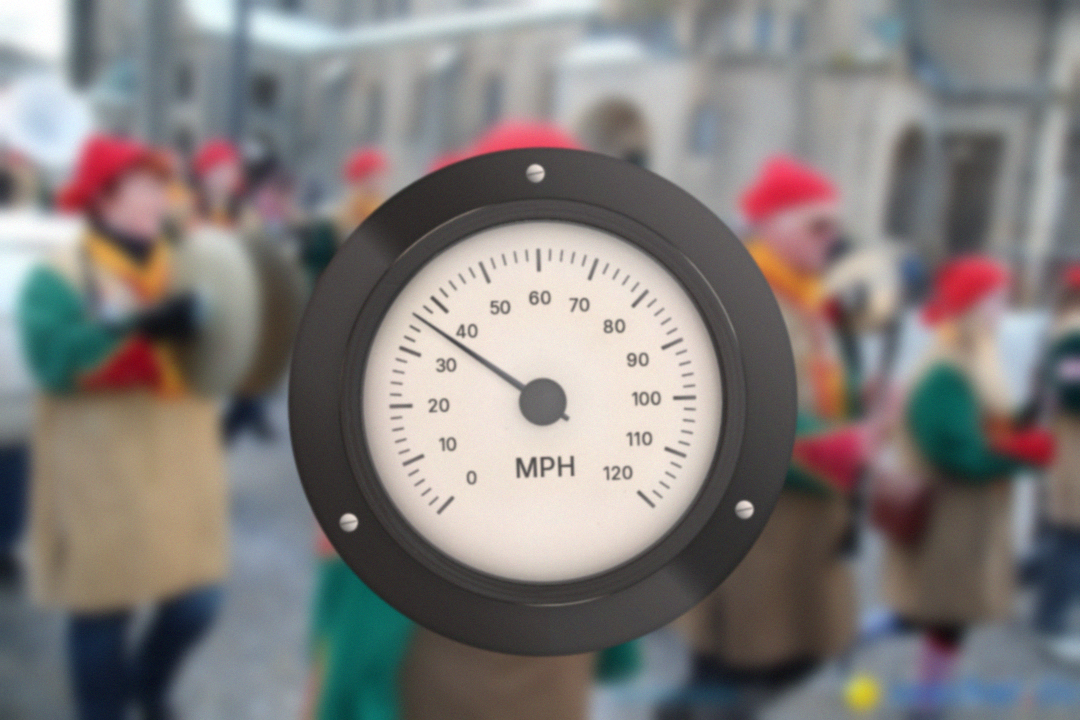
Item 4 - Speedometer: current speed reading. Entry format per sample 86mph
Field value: 36mph
